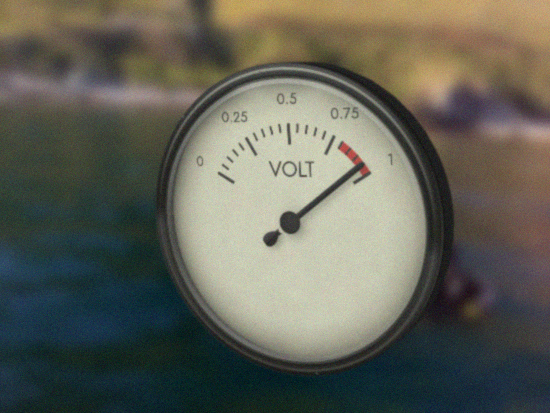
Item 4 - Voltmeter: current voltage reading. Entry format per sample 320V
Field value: 0.95V
